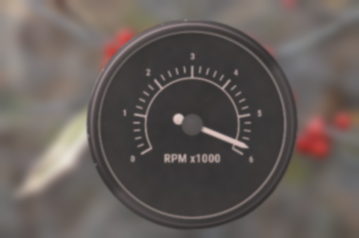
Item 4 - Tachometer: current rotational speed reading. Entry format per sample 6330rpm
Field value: 5800rpm
